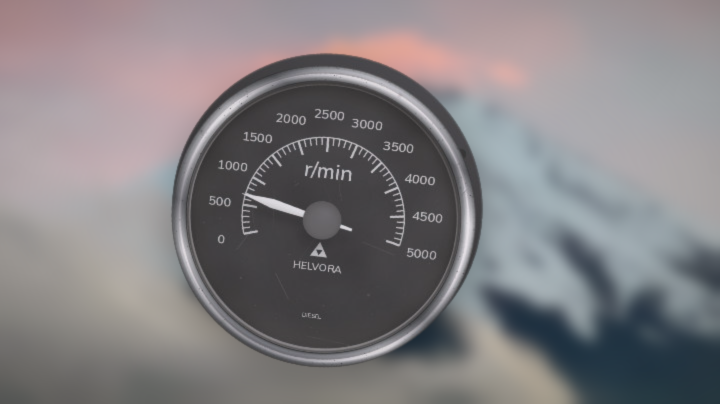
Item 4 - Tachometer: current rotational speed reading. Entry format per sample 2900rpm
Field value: 700rpm
